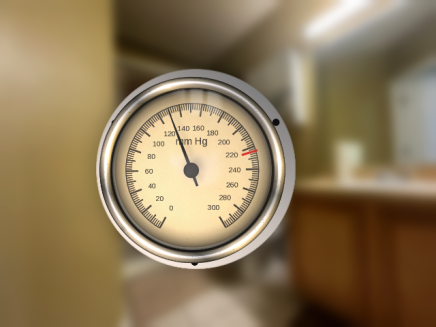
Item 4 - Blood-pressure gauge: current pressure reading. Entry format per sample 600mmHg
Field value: 130mmHg
